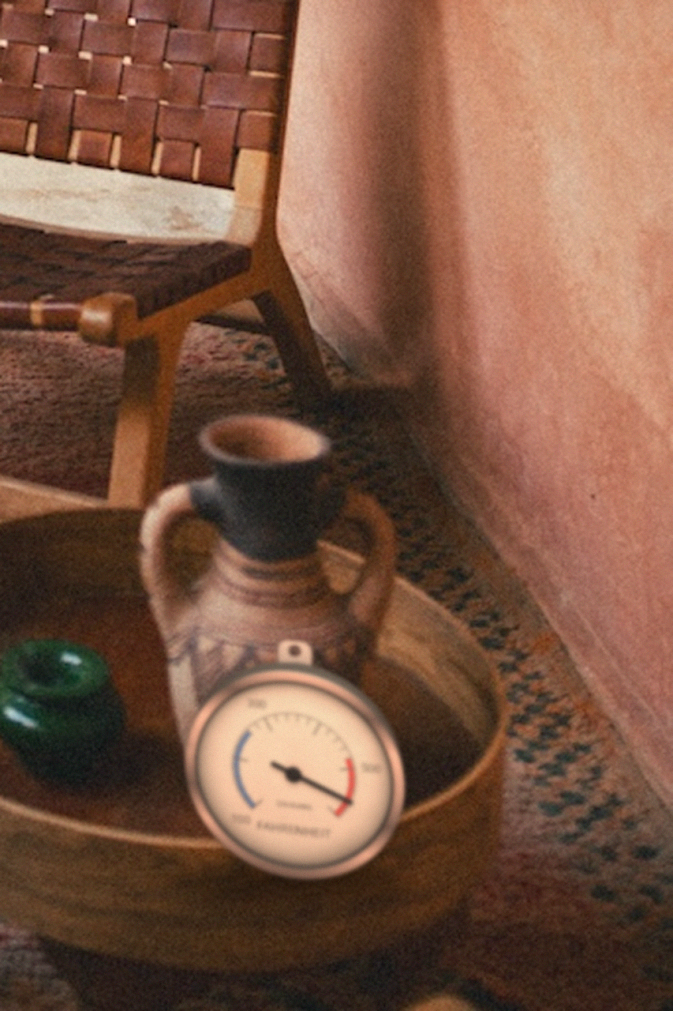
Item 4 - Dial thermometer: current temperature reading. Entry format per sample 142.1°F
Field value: 560°F
